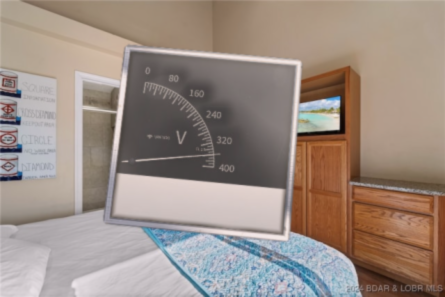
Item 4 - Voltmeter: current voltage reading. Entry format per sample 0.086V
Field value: 360V
